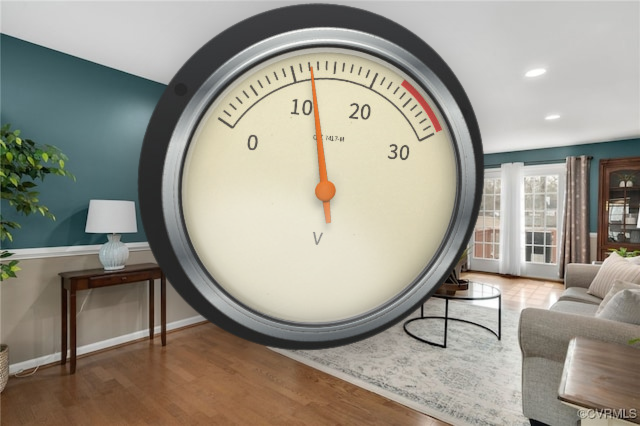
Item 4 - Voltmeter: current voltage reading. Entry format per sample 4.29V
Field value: 12V
